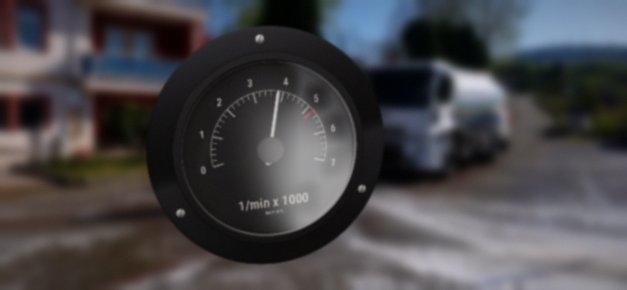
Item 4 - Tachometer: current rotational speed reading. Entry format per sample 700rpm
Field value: 3800rpm
